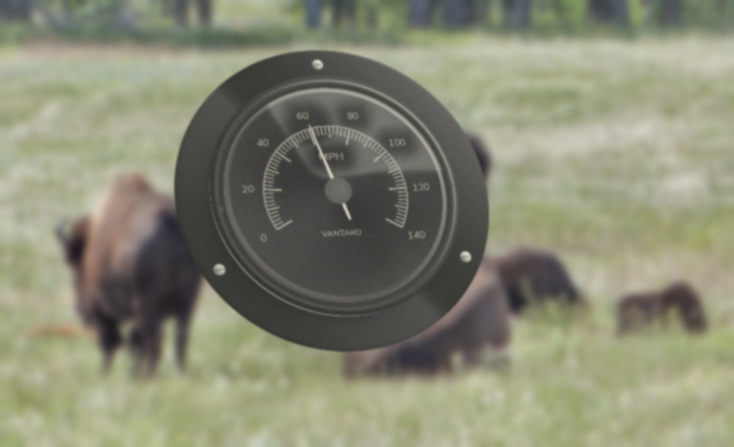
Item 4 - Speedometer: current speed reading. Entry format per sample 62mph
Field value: 60mph
